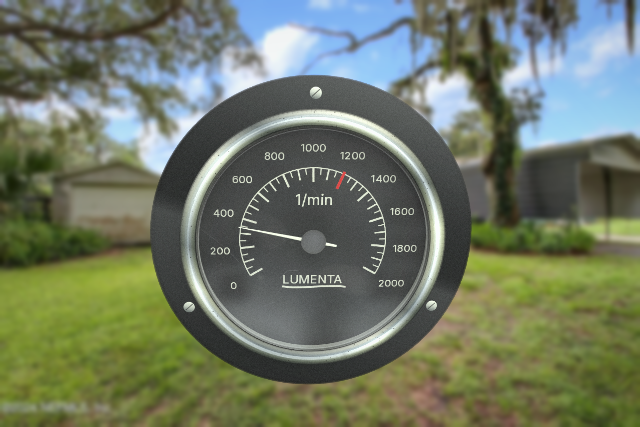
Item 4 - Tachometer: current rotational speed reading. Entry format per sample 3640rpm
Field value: 350rpm
